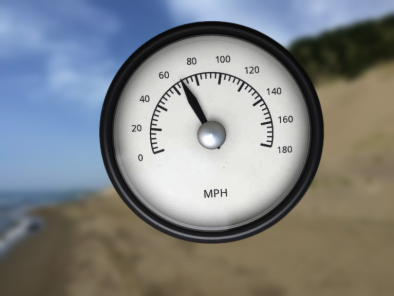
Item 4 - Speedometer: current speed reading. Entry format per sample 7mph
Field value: 68mph
